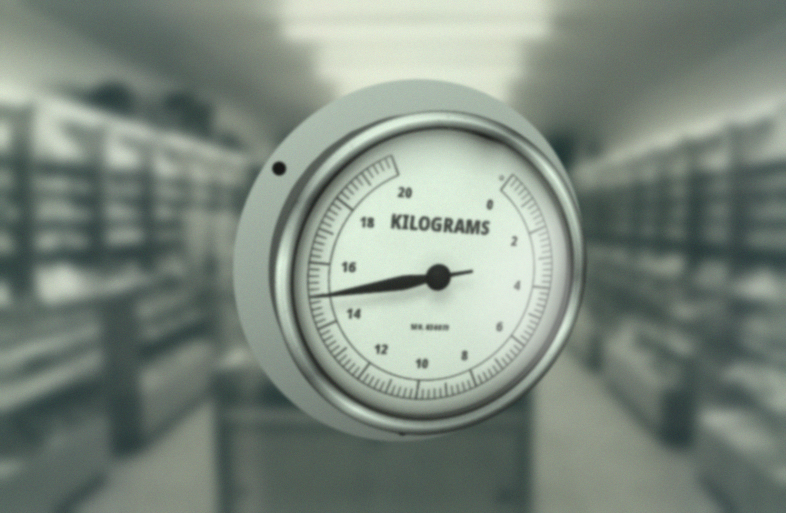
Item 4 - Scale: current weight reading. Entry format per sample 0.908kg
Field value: 15kg
